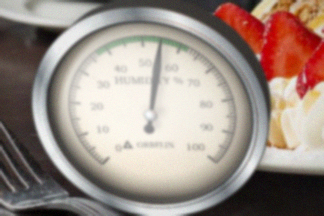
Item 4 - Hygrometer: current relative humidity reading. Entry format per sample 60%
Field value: 55%
